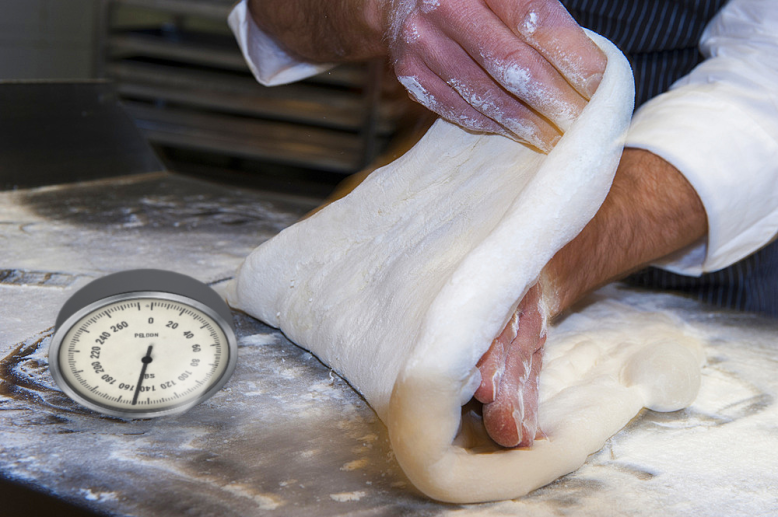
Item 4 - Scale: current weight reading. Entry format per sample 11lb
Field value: 150lb
